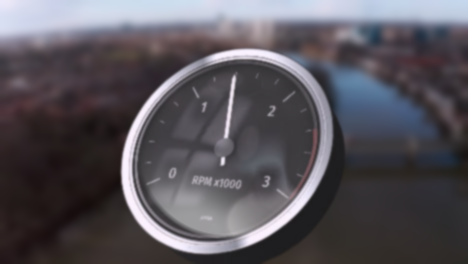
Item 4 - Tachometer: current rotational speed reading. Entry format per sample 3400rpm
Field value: 1400rpm
